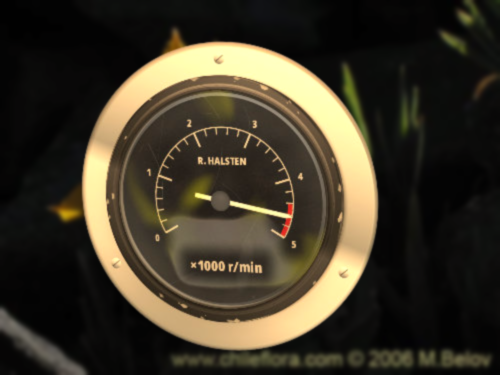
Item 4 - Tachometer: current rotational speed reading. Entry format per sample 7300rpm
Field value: 4600rpm
